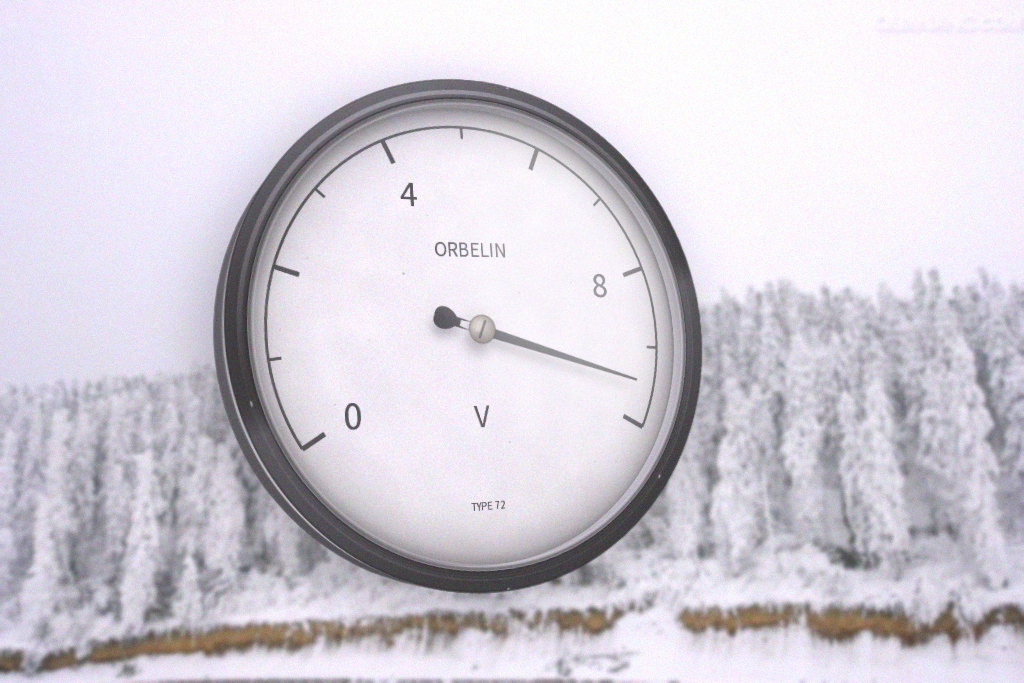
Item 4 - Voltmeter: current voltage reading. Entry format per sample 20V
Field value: 9.5V
